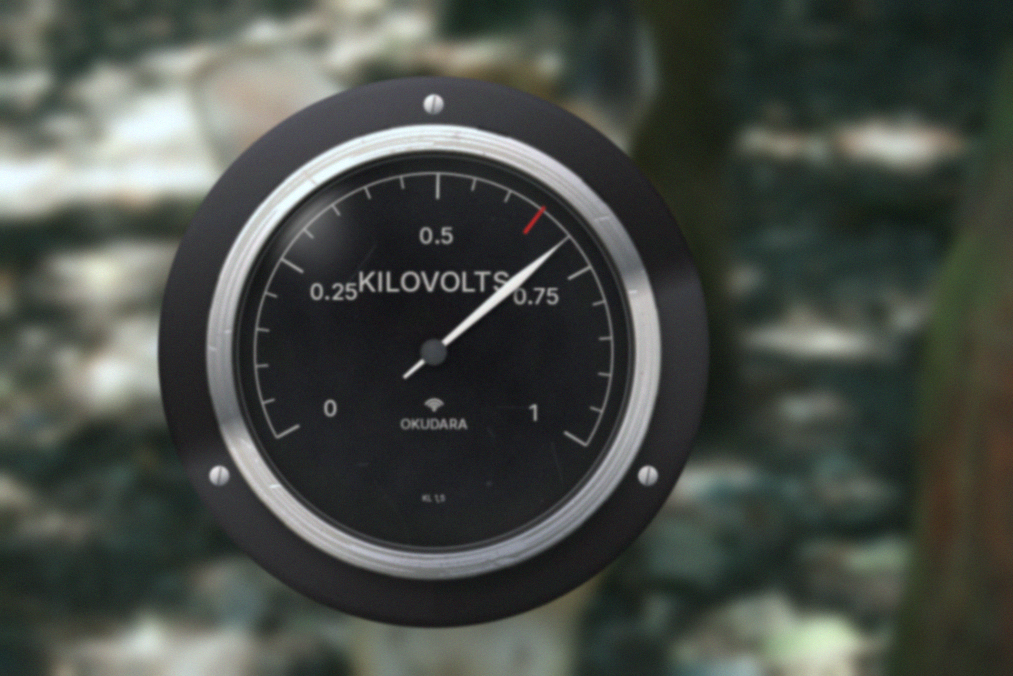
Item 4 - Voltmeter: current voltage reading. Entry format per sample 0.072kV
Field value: 0.7kV
